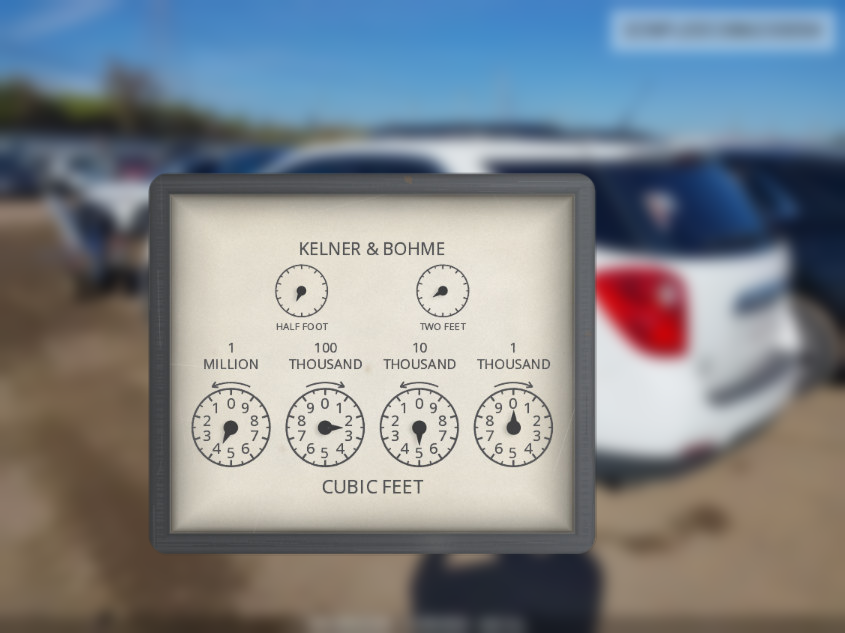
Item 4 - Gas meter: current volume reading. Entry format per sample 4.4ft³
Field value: 425000ft³
